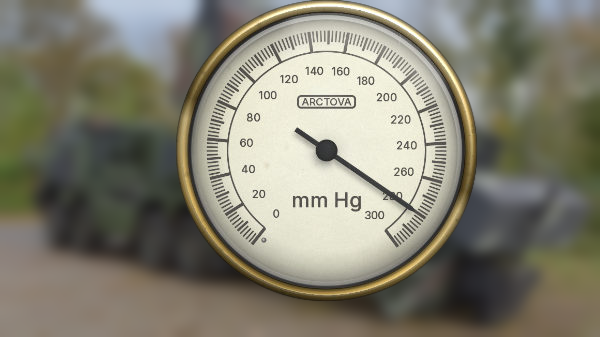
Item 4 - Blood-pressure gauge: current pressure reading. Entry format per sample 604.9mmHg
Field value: 280mmHg
